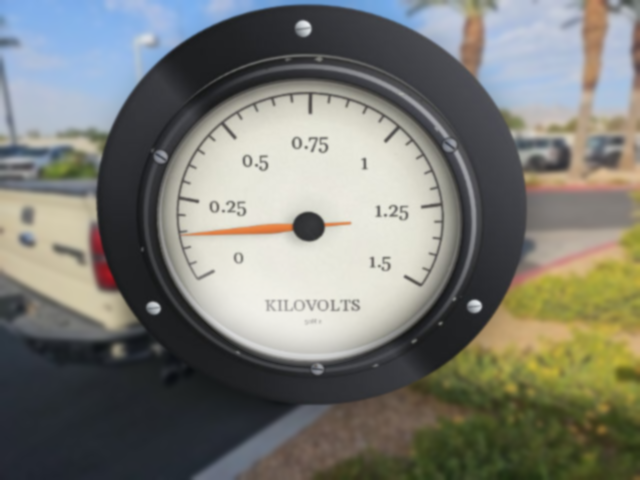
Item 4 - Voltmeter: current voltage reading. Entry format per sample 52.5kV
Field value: 0.15kV
